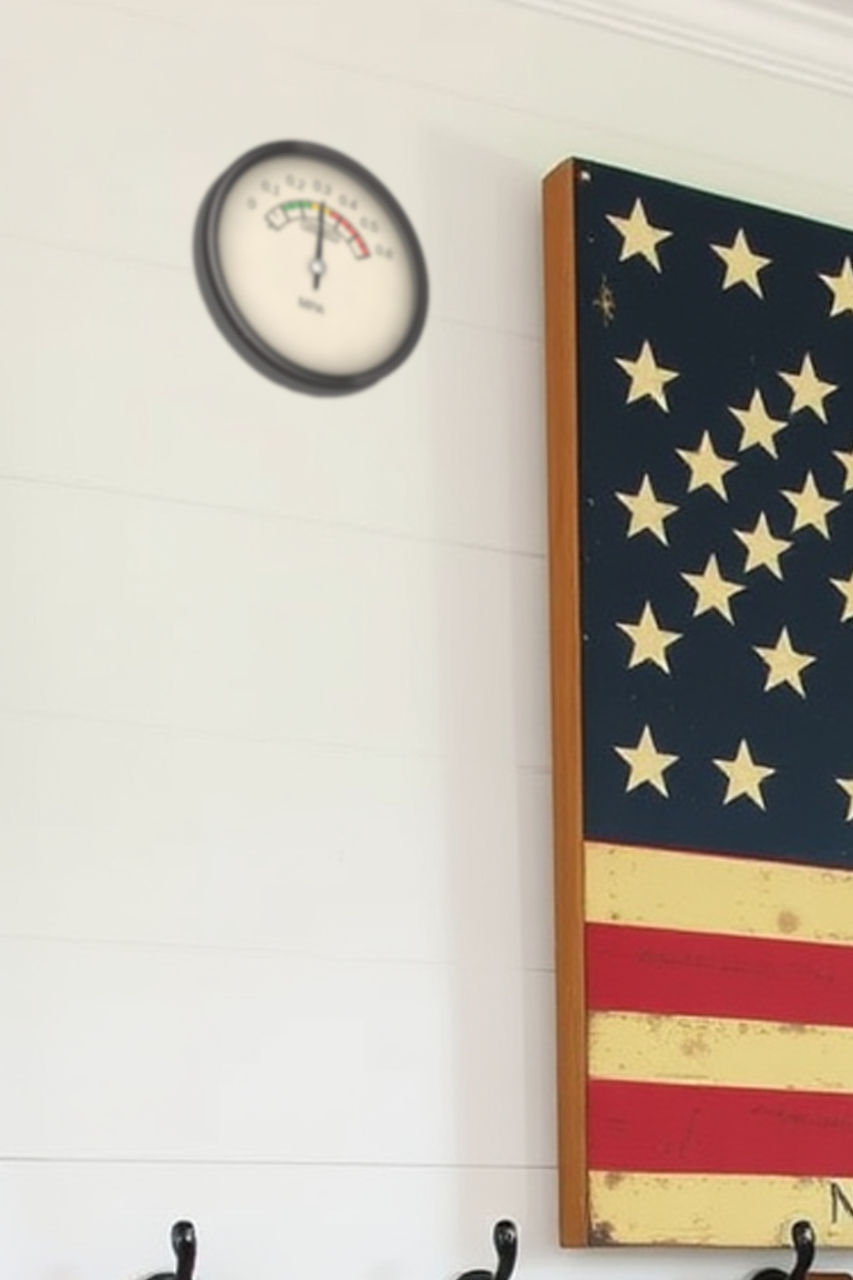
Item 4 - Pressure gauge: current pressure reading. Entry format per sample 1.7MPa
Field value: 0.3MPa
